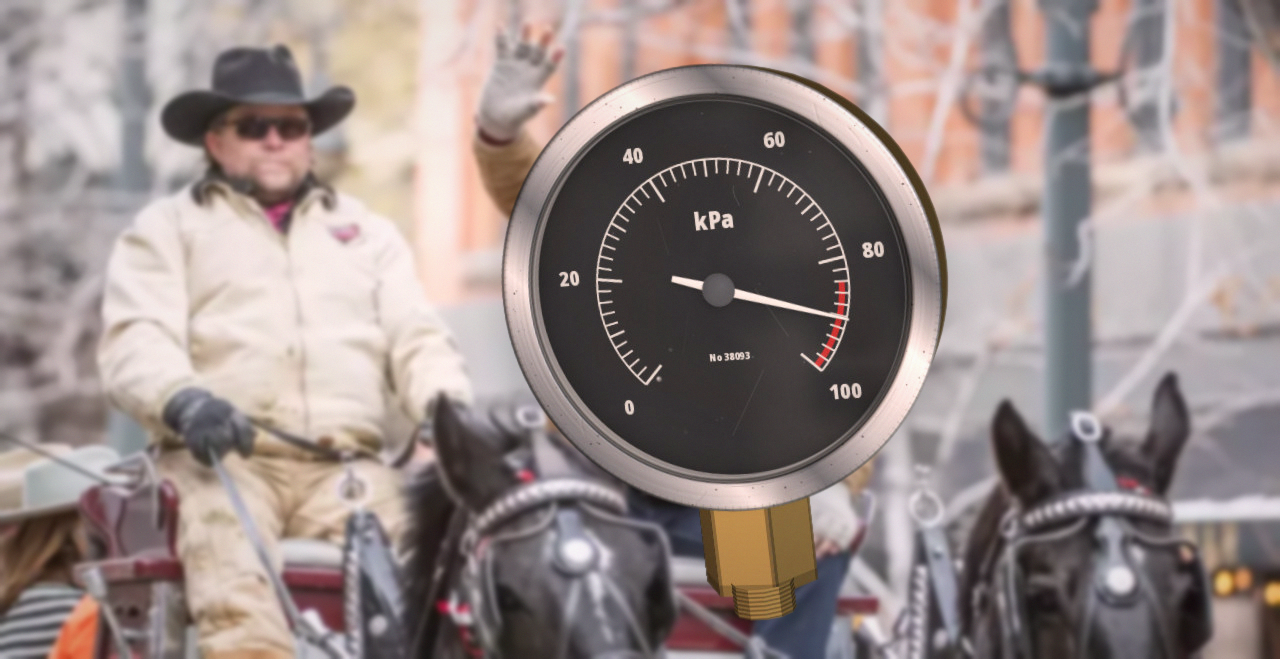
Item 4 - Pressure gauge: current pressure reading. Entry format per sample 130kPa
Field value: 90kPa
